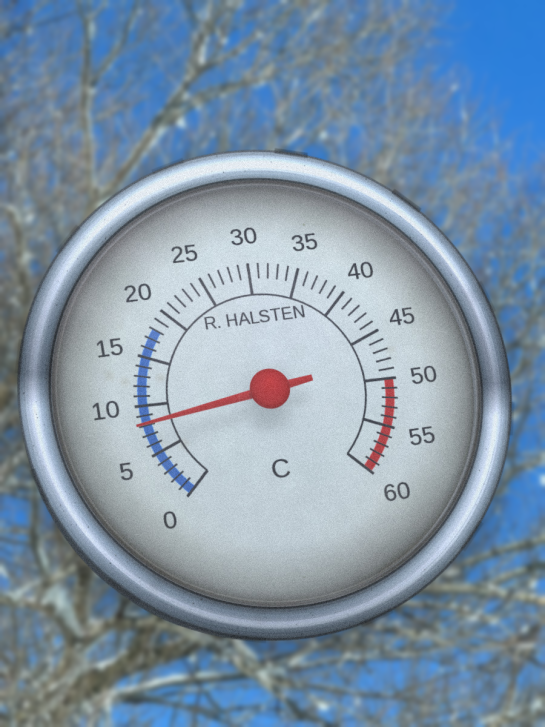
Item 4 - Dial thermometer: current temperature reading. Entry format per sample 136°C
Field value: 8°C
